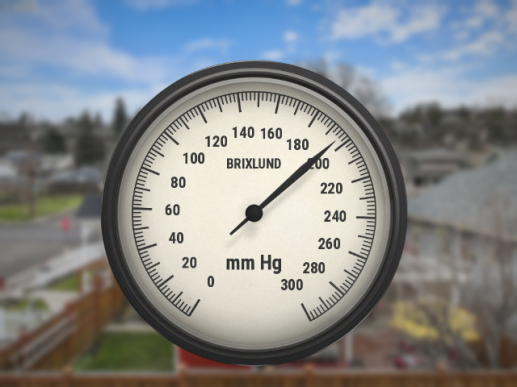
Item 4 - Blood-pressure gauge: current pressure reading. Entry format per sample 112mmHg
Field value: 196mmHg
